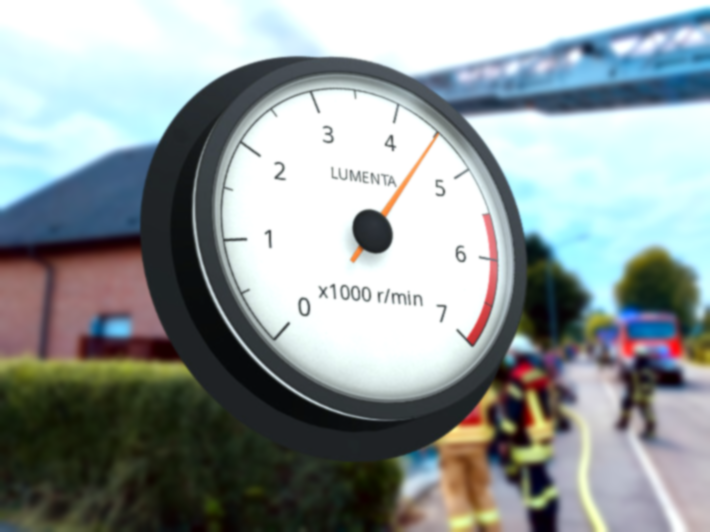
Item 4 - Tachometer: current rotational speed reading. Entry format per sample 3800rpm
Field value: 4500rpm
